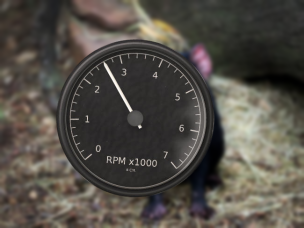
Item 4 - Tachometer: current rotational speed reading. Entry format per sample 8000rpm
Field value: 2600rpm
